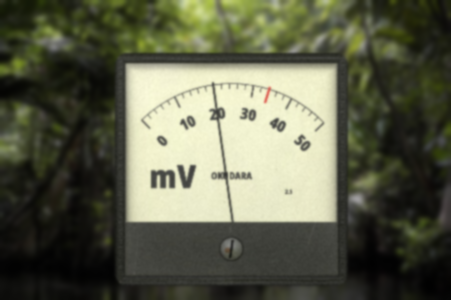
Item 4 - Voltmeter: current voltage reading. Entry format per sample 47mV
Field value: 20mV
